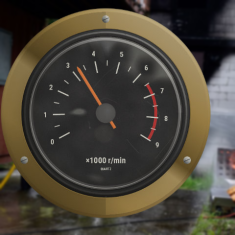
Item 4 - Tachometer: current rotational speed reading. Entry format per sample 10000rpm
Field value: 3250rpm
